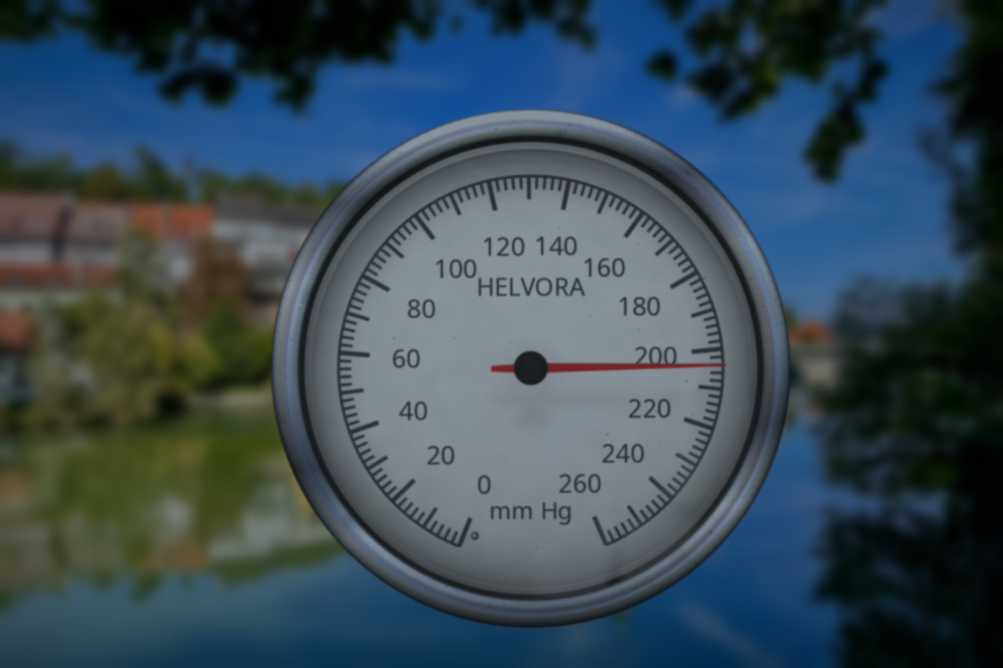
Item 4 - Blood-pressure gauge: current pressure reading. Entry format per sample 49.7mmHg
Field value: 204mmHg
